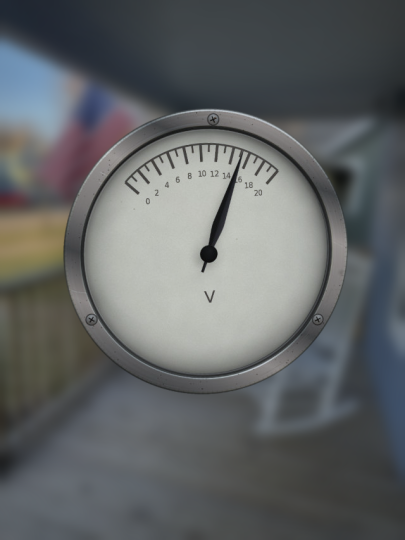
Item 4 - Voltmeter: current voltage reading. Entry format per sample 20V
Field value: 15V
